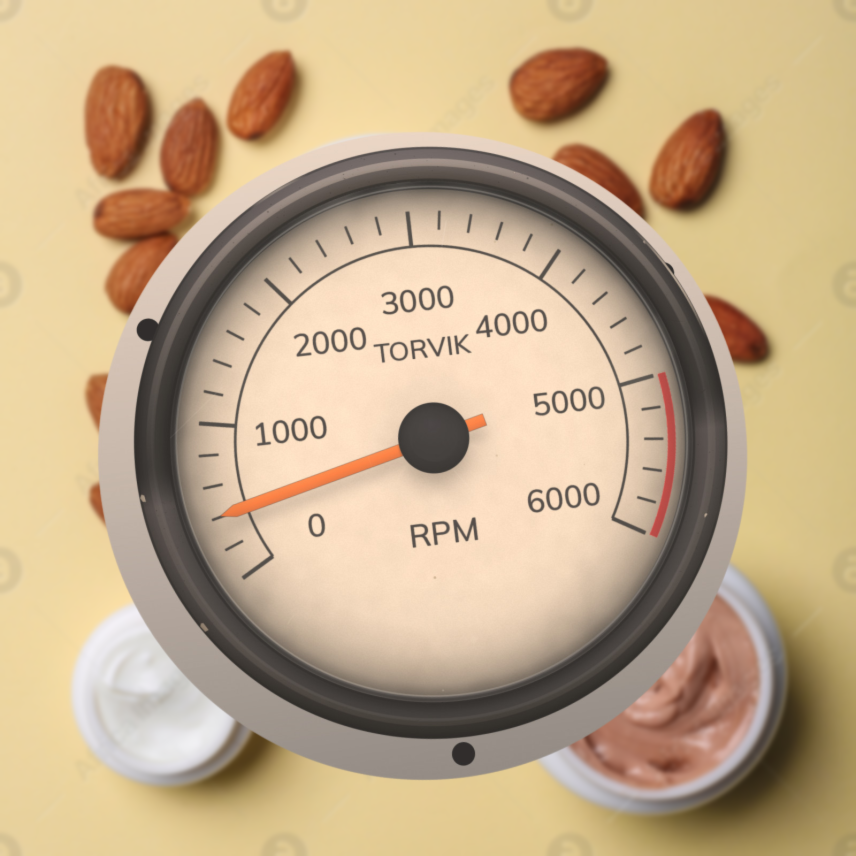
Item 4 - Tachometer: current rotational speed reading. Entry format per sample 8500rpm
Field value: 400rpm
